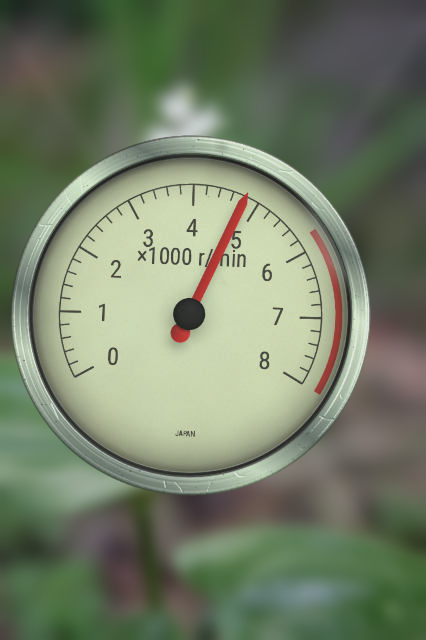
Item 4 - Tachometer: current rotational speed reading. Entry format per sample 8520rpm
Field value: 4800rpm
